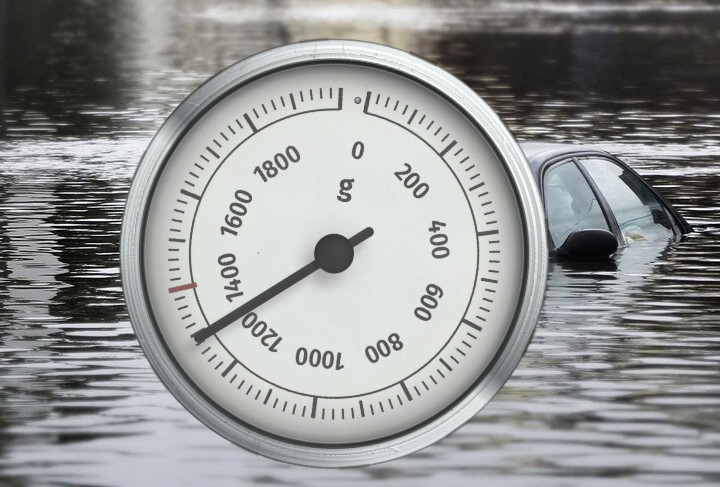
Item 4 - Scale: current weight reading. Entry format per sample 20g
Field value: 1290g
